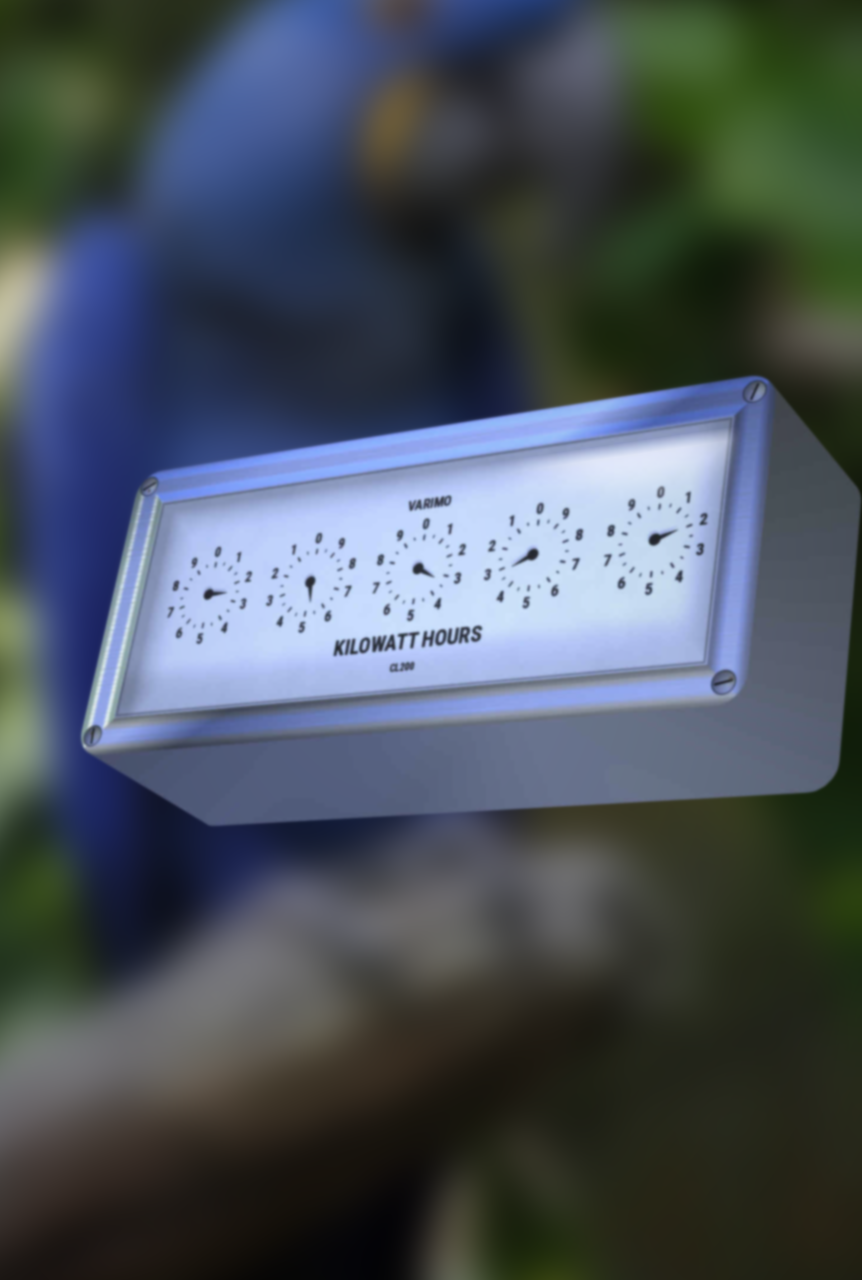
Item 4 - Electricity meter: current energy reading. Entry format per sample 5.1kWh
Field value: 25332kWh
